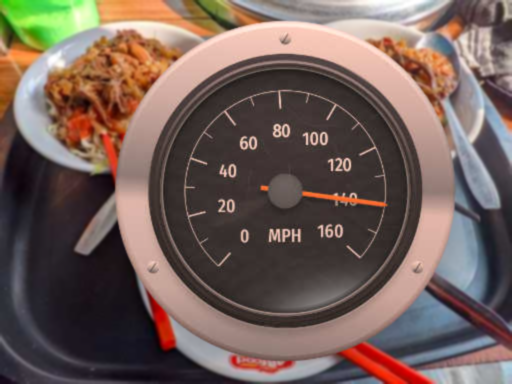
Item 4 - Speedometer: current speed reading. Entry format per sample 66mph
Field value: 140mph
